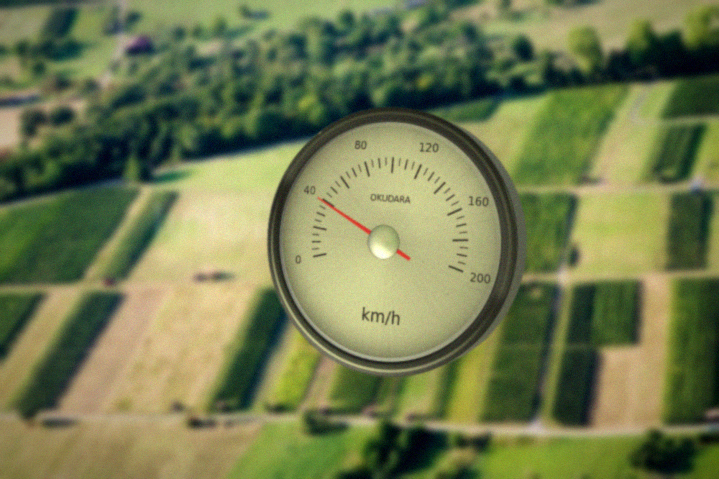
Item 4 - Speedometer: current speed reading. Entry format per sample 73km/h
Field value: 40km/h
